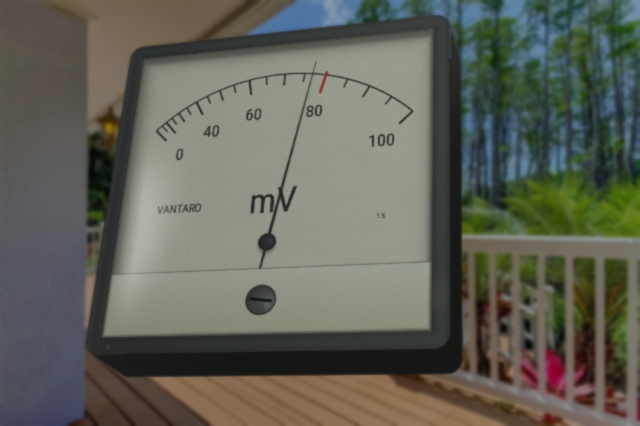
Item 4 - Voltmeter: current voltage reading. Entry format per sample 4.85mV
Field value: 77.5mV
